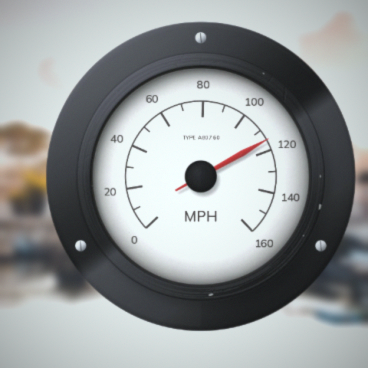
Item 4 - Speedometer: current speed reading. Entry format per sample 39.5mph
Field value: 115mph
